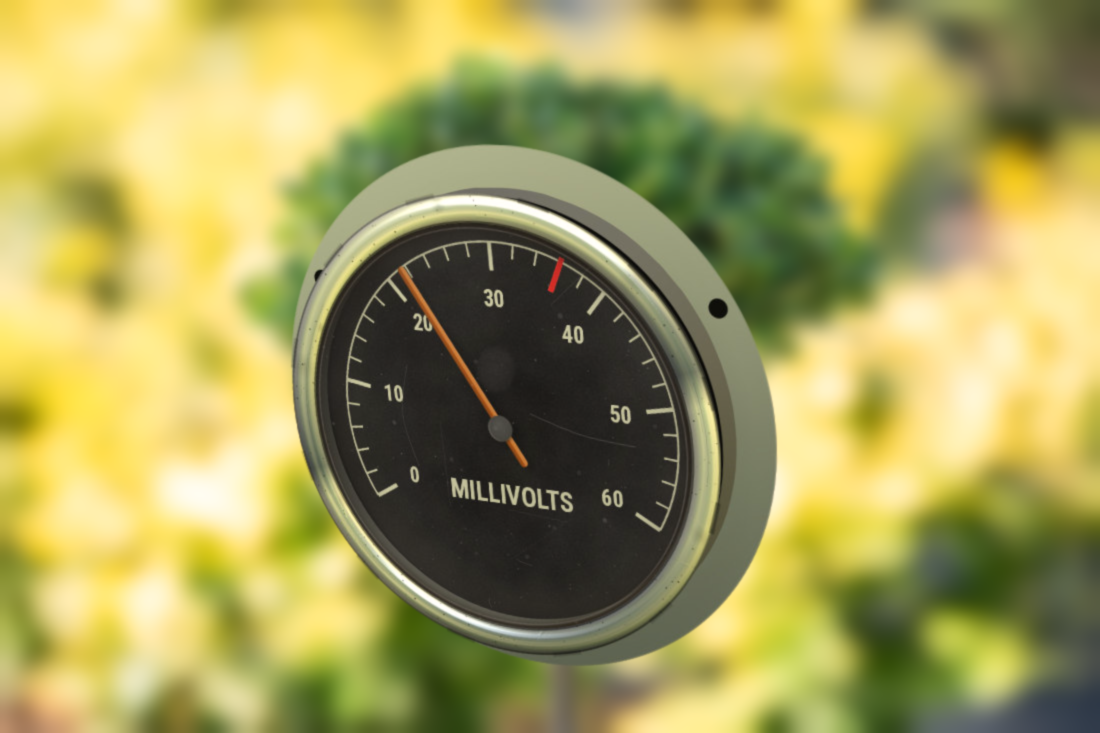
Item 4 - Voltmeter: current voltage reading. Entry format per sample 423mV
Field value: 22mV
